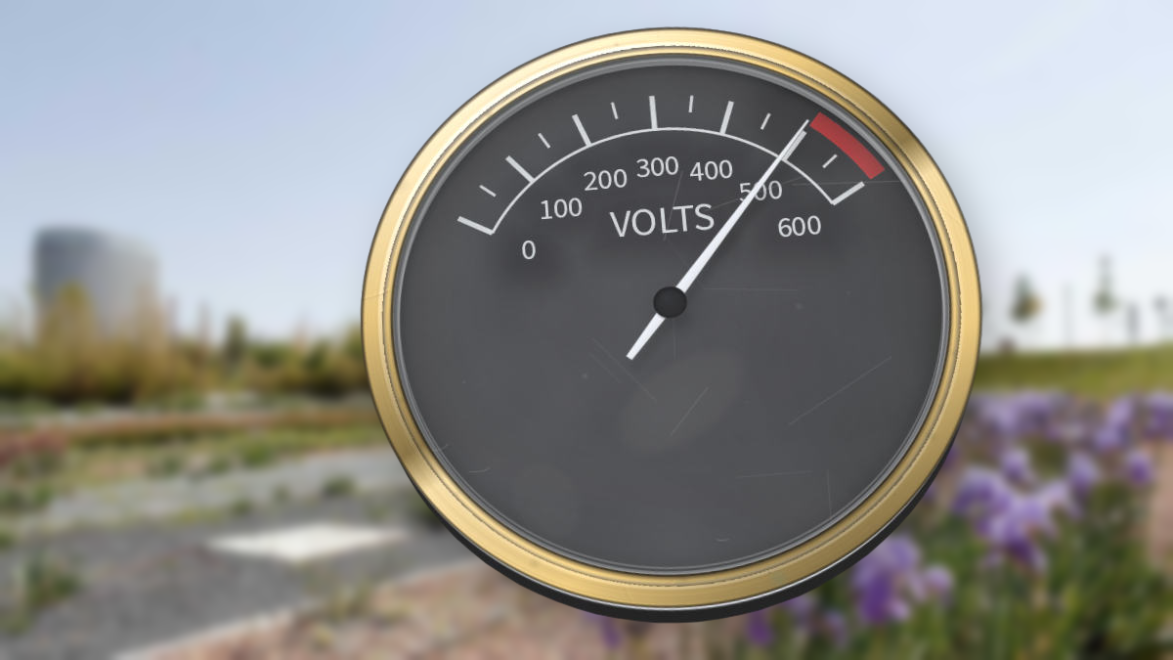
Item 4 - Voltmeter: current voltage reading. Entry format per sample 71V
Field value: 500V
